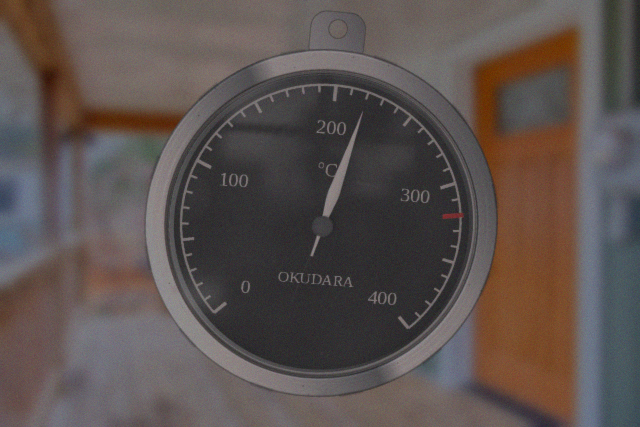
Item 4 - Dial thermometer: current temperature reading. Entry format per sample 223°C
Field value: 220°C
